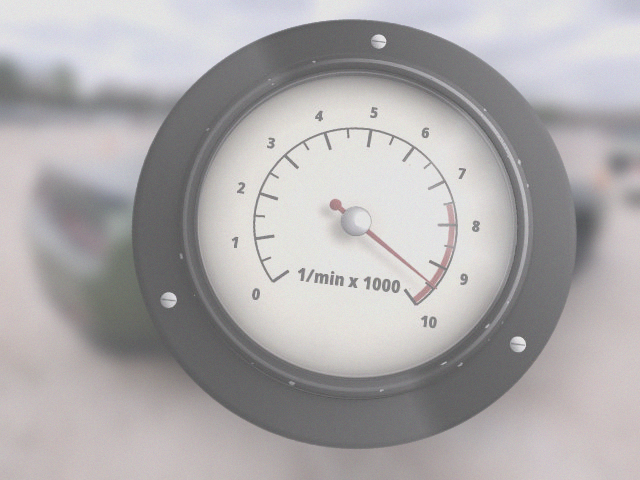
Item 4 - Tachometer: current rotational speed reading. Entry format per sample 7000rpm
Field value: 9500rpm
